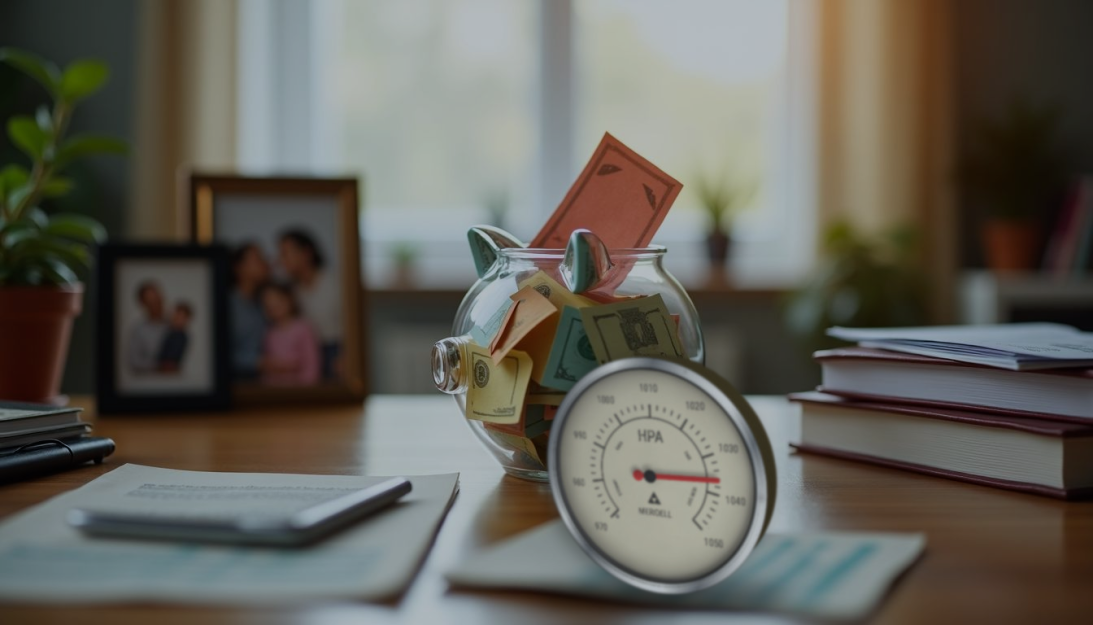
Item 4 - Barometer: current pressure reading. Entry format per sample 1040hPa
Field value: 1036hPa
